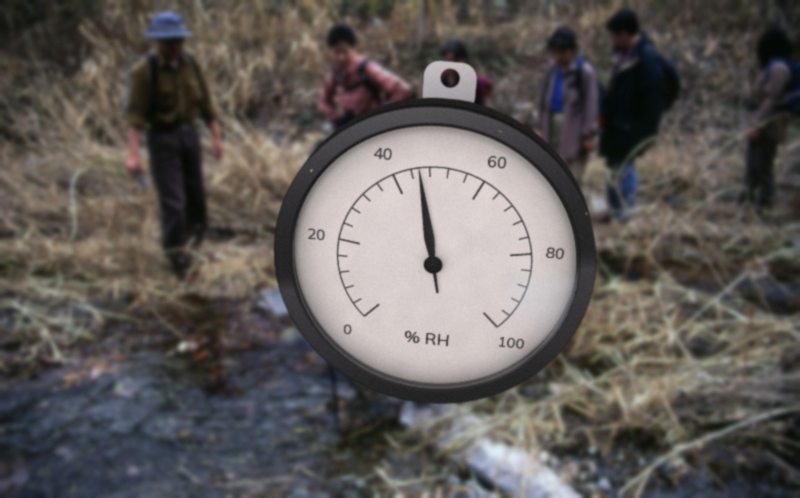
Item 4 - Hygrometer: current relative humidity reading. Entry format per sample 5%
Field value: 46%
